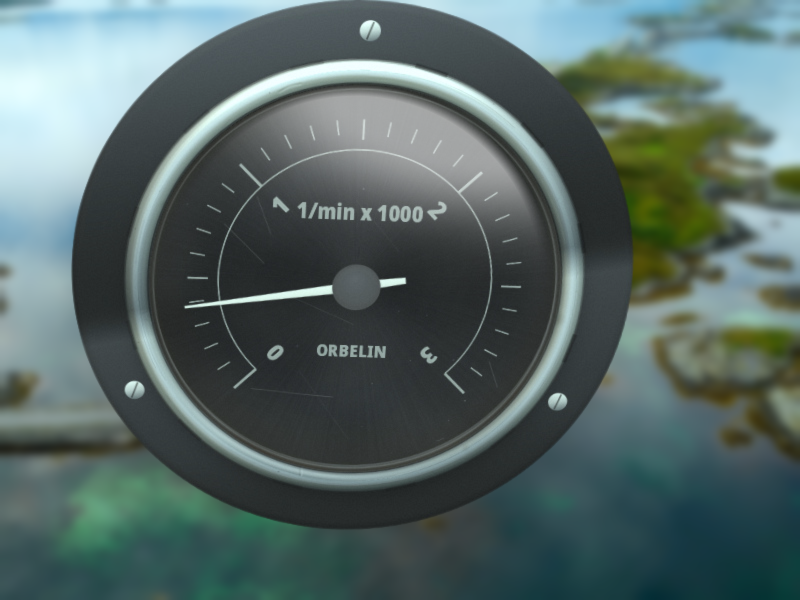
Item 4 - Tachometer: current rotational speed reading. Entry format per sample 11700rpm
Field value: 400rpm
